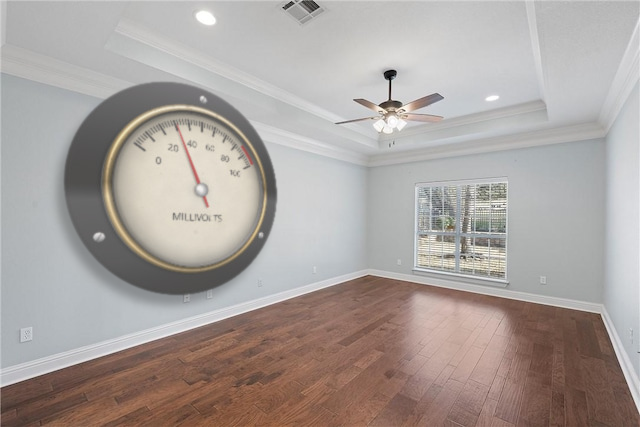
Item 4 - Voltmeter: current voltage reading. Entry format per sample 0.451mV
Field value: 30mV
